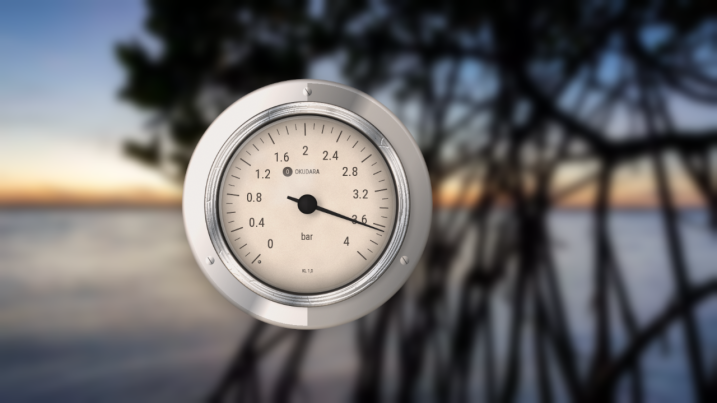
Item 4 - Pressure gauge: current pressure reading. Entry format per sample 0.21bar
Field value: 3.65bar
